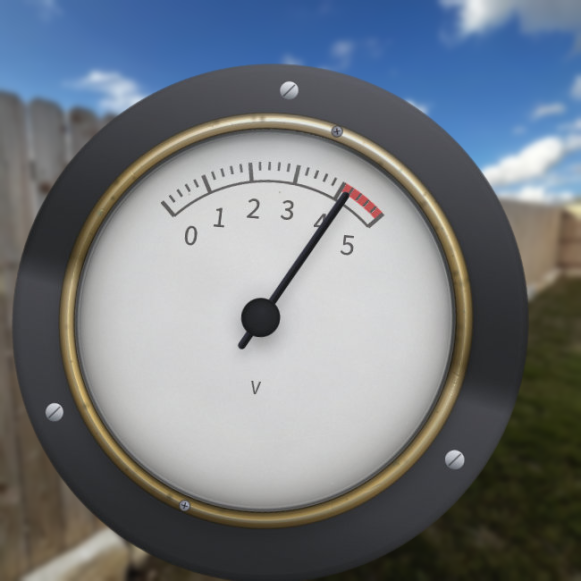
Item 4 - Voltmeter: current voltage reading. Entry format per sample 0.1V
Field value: 4.2V
